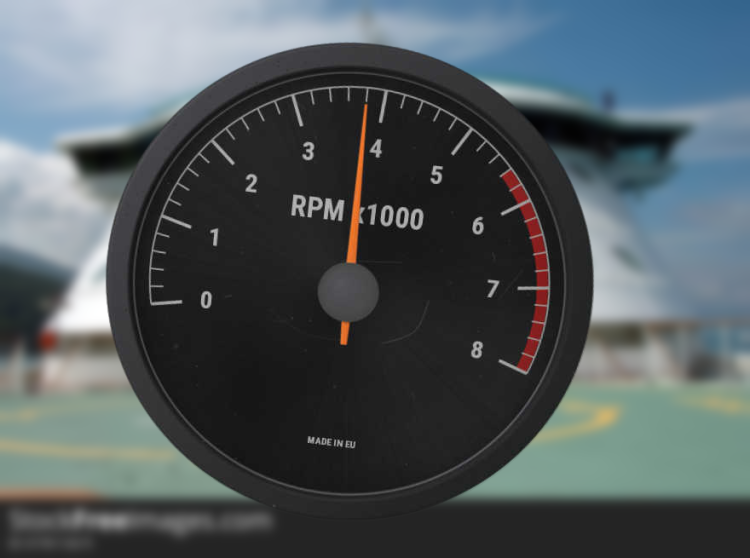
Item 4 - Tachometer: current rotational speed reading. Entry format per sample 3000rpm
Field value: 3800rpm
